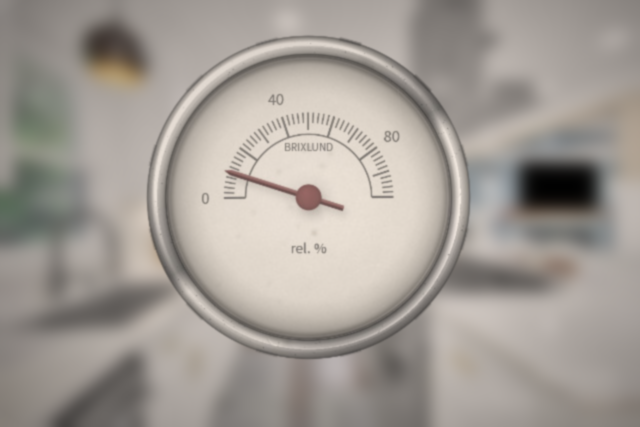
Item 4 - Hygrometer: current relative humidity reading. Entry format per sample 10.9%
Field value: 10%
